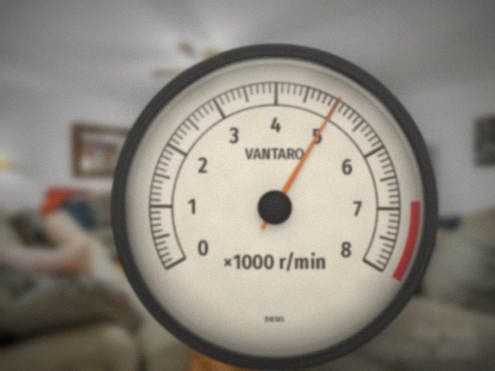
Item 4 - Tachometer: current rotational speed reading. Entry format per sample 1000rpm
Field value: 5000rpm
